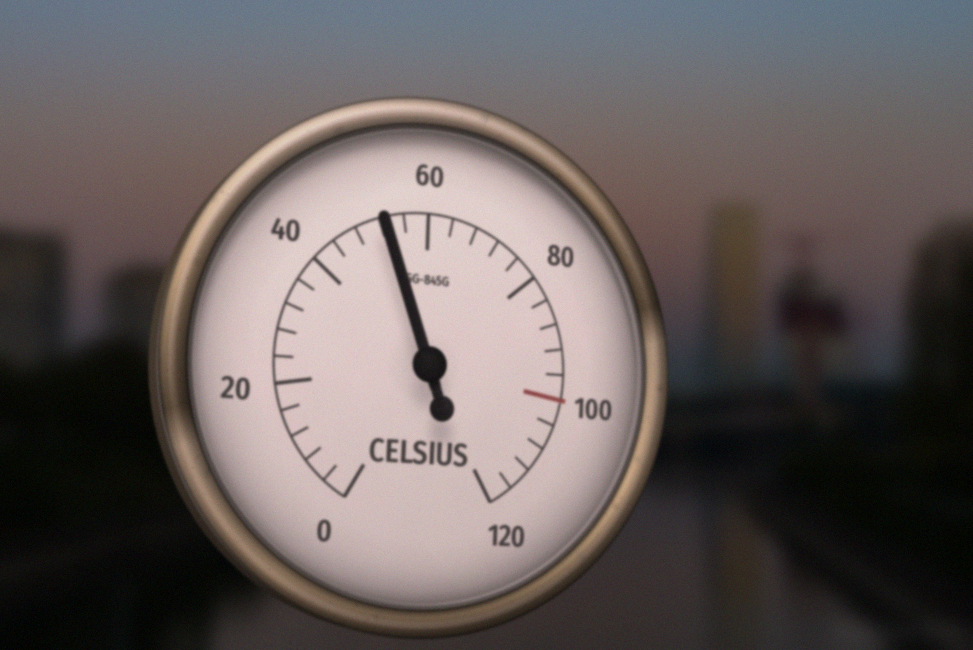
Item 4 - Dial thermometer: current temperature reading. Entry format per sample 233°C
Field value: 52°C
